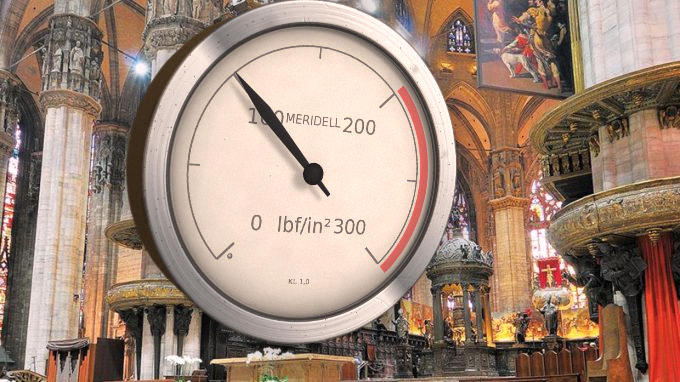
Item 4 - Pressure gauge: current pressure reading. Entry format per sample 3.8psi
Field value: 100psi
